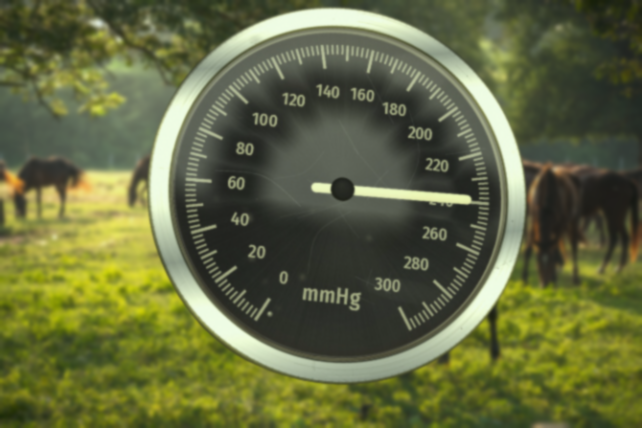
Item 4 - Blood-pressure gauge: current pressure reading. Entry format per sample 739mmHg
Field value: 240mmHg
